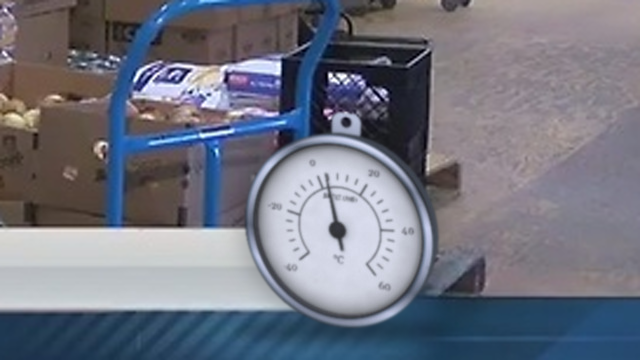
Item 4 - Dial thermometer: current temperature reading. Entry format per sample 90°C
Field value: 4°C
